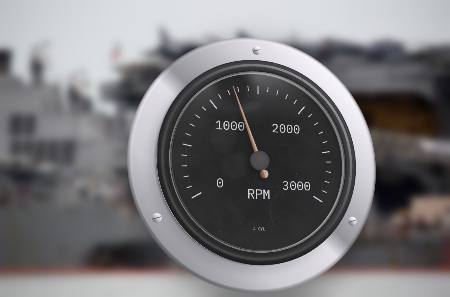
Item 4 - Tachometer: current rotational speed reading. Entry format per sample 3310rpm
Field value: 1250rpm
